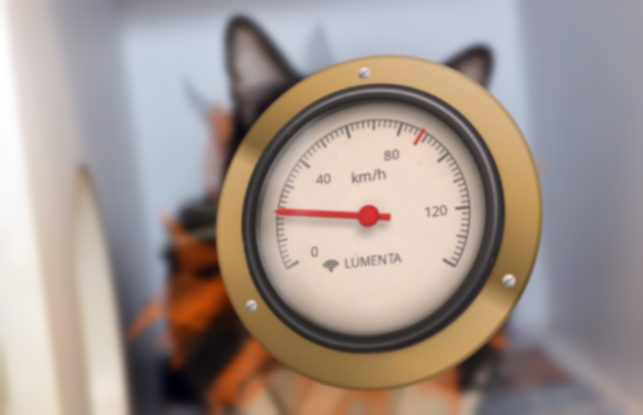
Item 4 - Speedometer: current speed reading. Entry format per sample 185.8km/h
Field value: 20km/h
